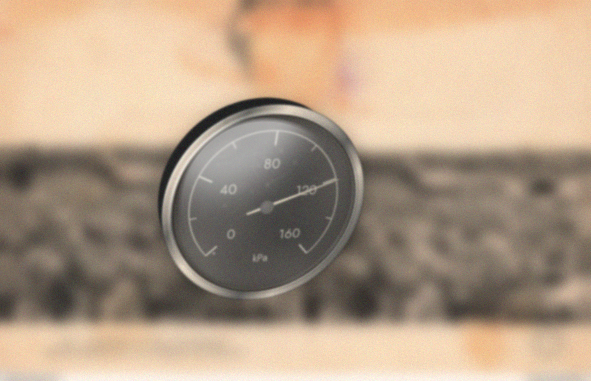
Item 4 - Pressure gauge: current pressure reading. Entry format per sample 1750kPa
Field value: 120kPa
